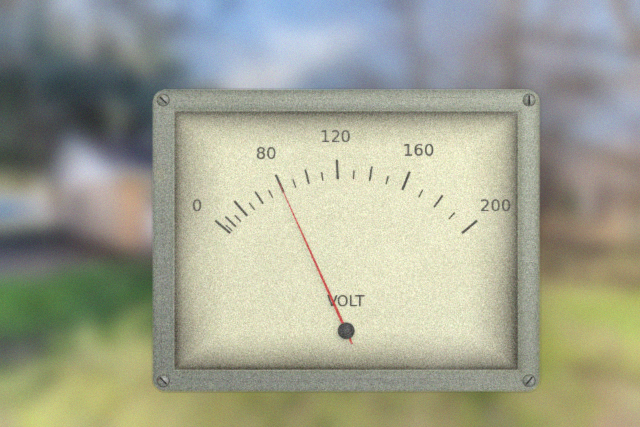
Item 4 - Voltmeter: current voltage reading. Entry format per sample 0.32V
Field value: 80V
